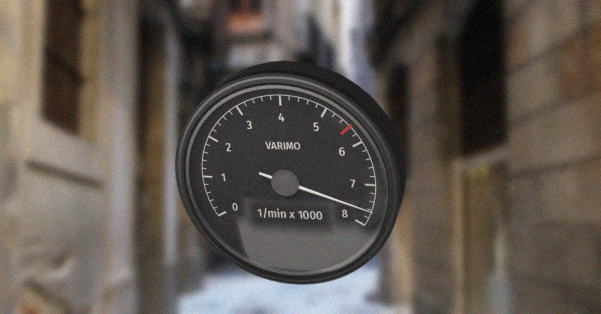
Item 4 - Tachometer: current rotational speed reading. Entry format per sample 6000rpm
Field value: 7600rpm
